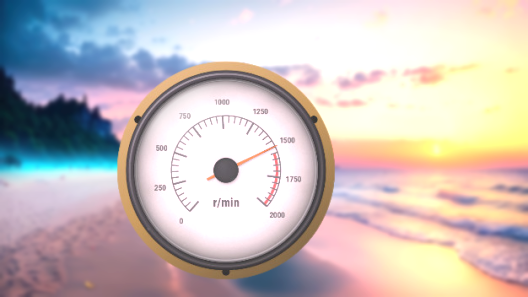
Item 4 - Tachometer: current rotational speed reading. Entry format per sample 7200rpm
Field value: 1500rpm
